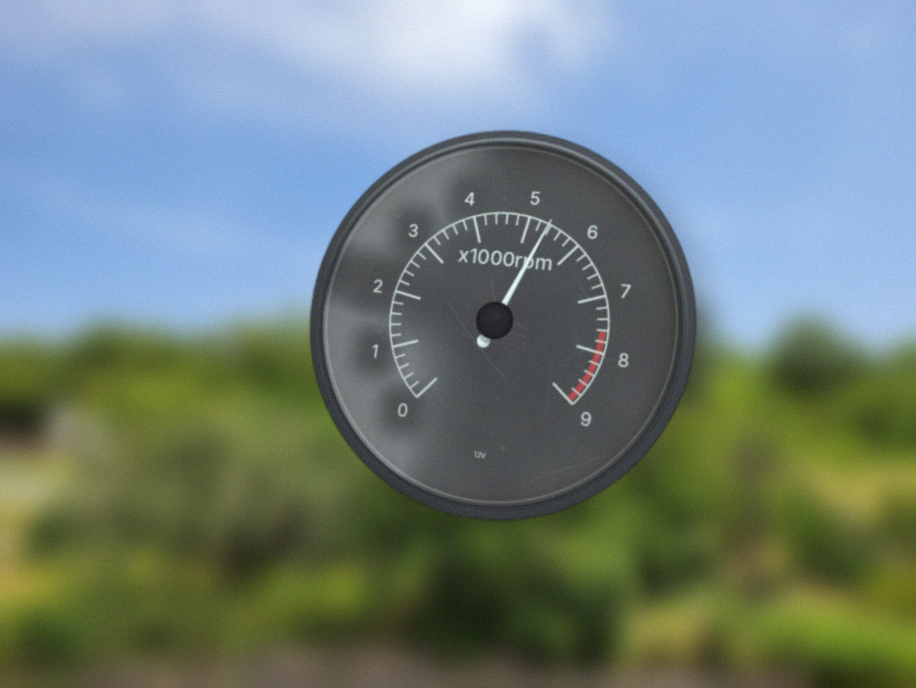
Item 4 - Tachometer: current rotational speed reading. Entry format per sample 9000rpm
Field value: 5400rpm
